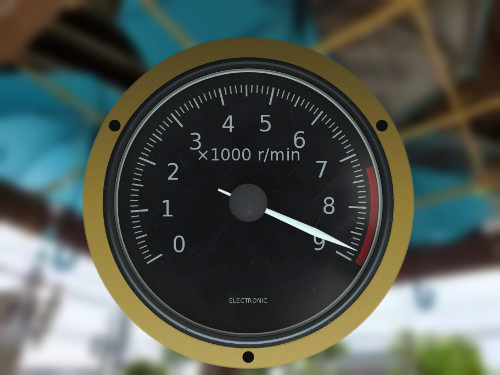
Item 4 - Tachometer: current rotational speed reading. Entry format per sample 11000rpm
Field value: 8800rpm
